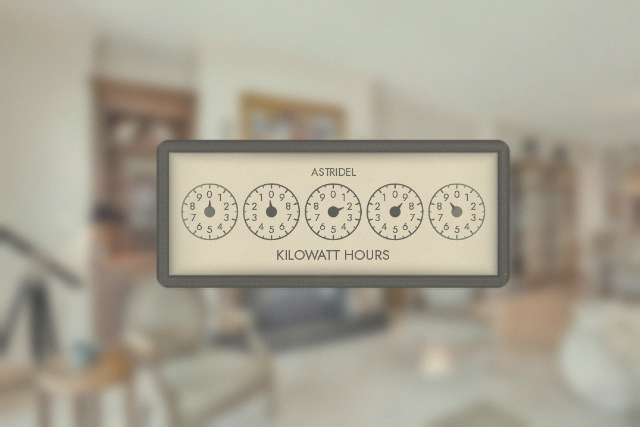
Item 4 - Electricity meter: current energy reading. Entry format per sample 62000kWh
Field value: 189kWh
